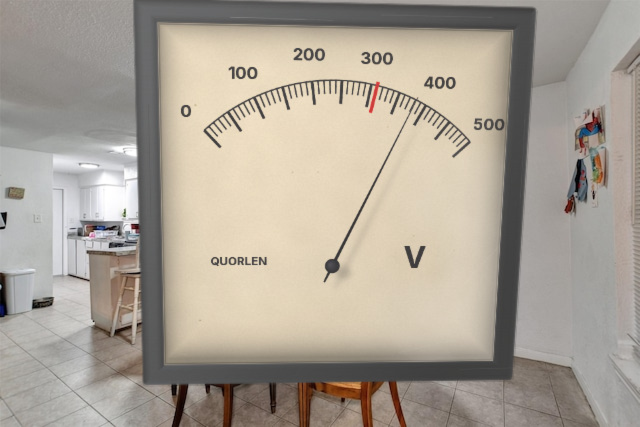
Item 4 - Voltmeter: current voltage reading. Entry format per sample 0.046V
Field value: 380V
